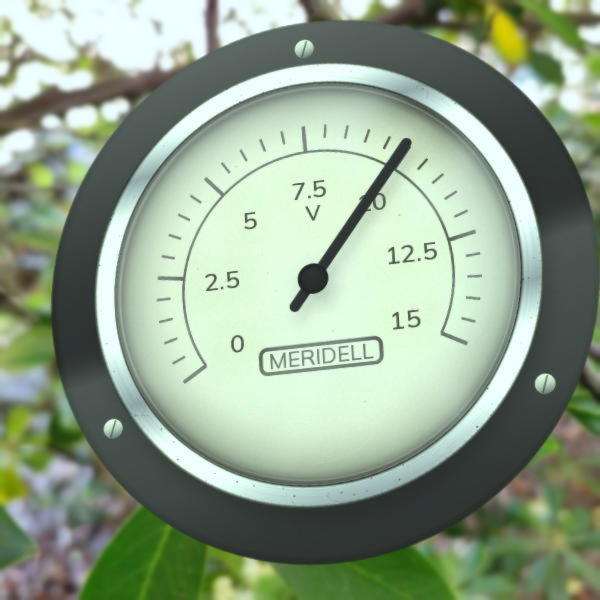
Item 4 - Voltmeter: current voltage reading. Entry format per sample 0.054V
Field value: 10V
